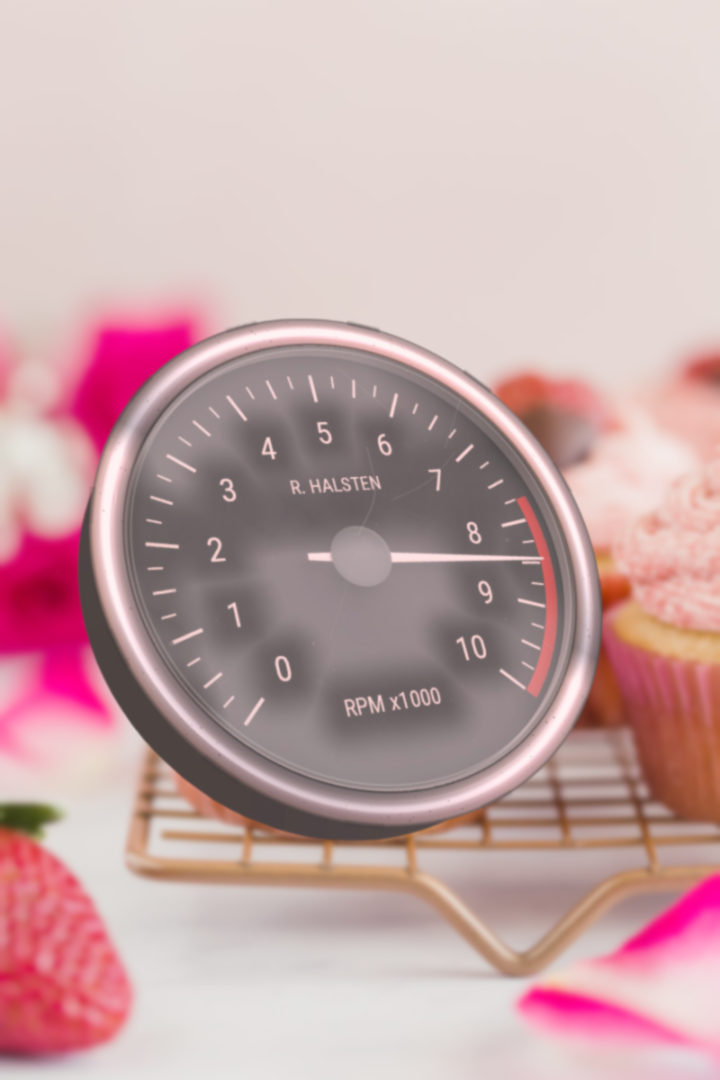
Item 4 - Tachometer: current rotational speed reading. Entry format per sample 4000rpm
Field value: 8500rpm
